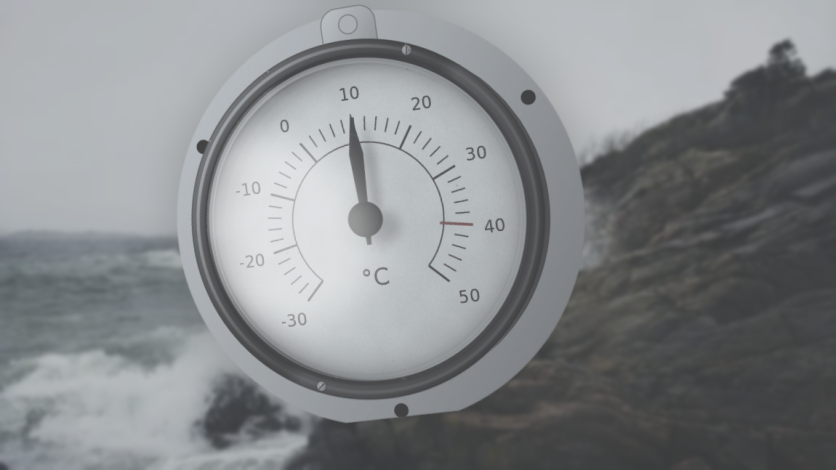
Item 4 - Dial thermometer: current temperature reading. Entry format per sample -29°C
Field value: 10°C
